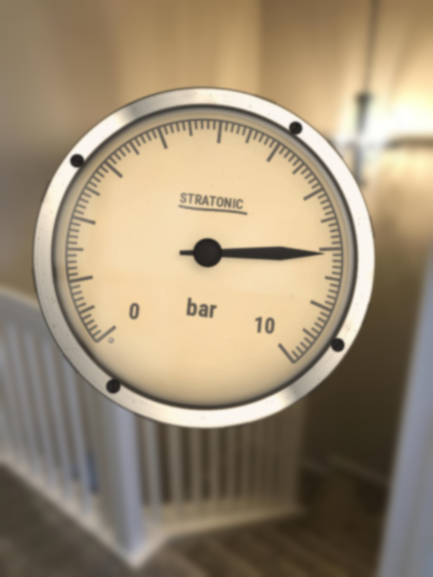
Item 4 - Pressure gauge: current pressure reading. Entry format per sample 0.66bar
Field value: 8.1bar
